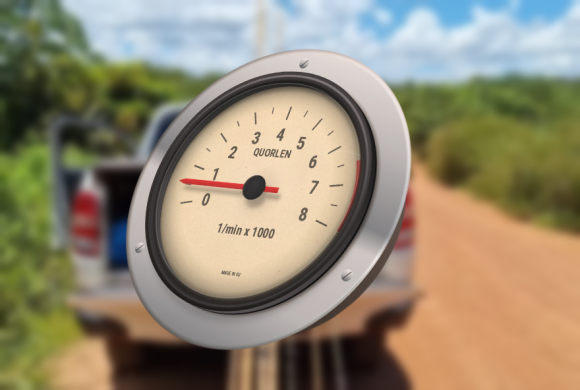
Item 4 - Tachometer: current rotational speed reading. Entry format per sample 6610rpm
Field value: 500rpm
